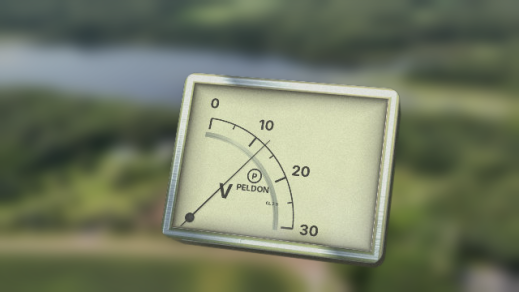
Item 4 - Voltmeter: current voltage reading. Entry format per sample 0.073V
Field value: 12.5V
